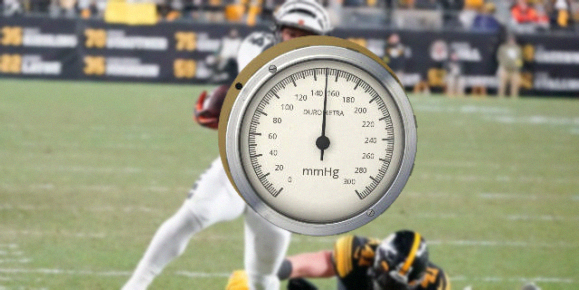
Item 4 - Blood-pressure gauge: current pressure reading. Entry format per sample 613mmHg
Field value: 150mmHg
